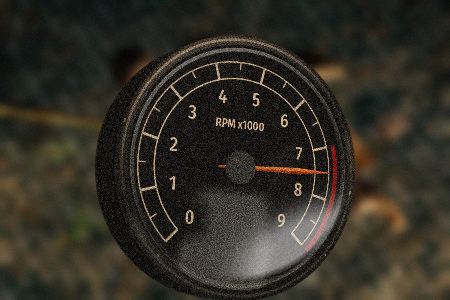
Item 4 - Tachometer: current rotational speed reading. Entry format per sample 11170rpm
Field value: 7500rpm
